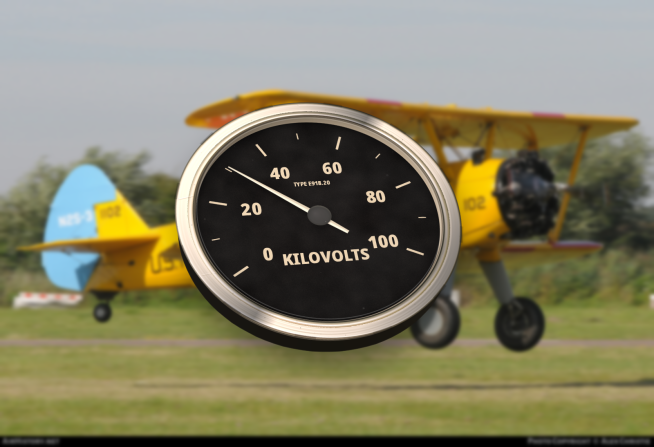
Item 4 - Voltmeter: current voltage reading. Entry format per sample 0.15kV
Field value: 30kV
